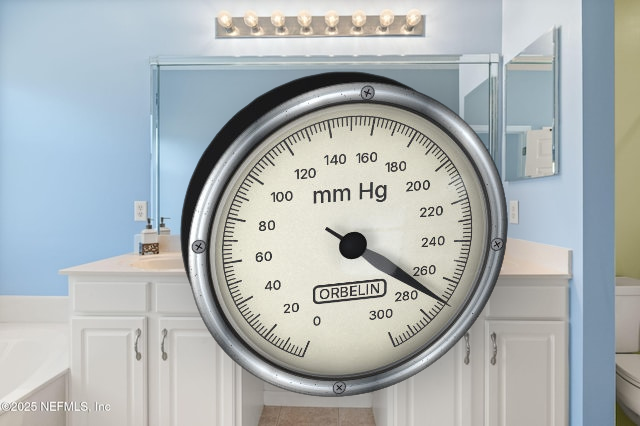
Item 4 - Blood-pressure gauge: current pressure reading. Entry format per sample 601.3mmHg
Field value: 270mmHg
